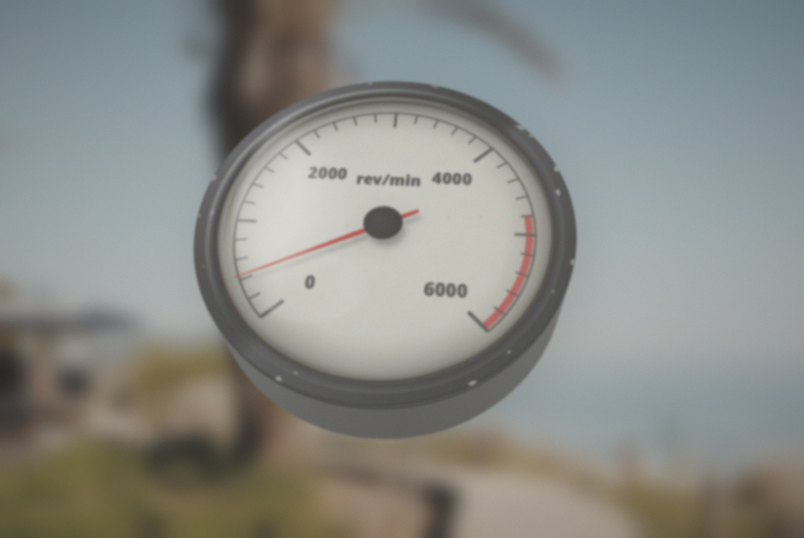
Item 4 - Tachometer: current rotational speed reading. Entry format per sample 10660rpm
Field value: 400rpm
